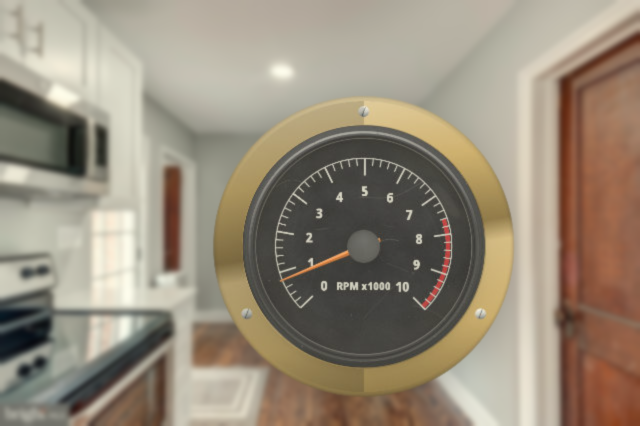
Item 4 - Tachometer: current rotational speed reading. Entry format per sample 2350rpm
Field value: 800rpm
